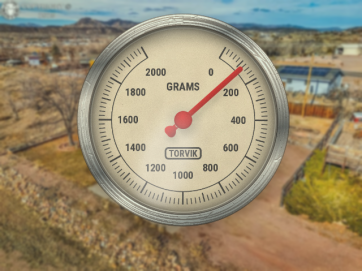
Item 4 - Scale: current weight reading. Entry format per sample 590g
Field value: 120g
